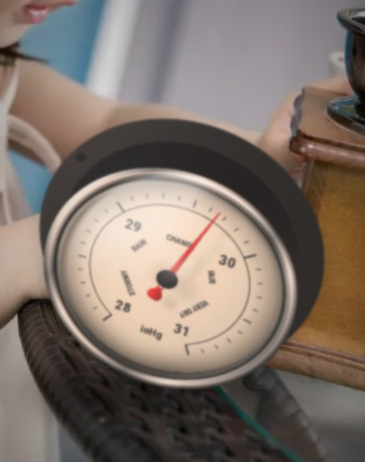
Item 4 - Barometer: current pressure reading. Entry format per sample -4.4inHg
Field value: 29.65inHg
